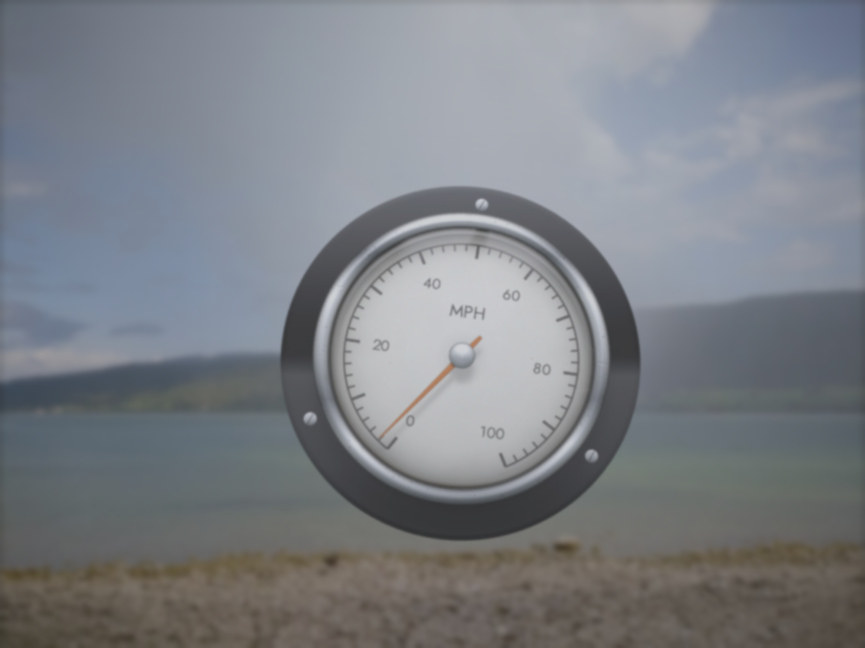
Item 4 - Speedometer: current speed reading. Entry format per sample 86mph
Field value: 2mph
